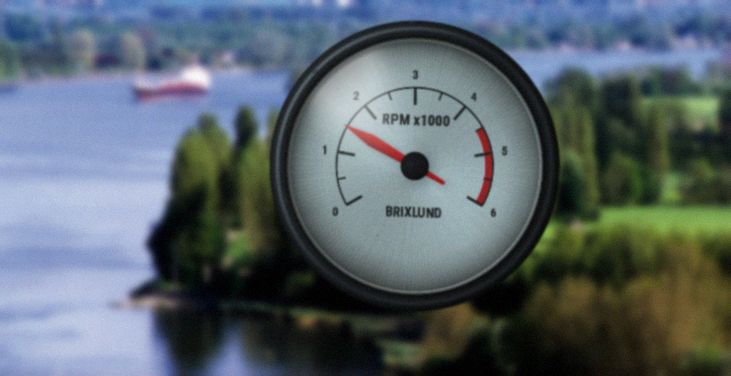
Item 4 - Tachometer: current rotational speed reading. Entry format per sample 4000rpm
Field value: 1500rpm
